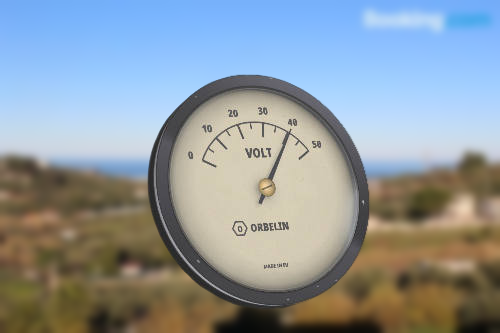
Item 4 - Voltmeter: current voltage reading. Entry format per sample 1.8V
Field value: 40V
